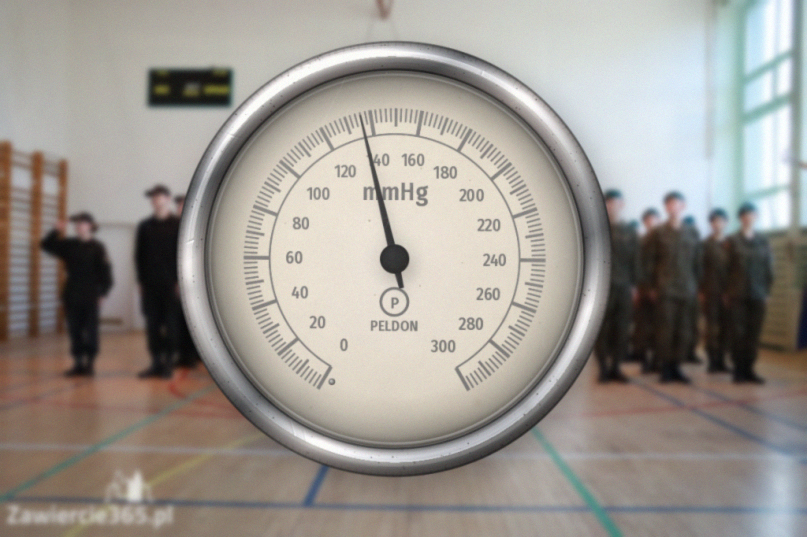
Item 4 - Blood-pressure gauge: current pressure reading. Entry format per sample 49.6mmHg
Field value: 136mmHg
